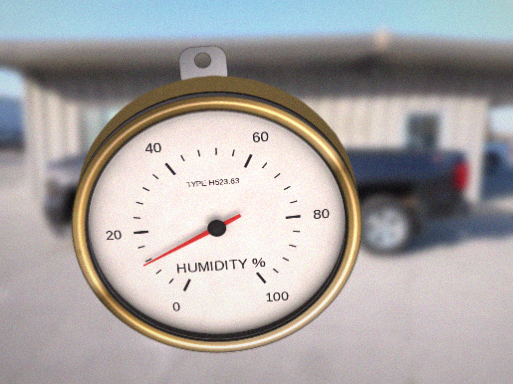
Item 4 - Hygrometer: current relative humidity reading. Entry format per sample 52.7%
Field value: 12%
